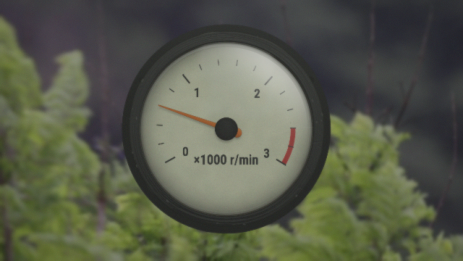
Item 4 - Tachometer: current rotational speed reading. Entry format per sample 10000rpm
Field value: 600rpm
